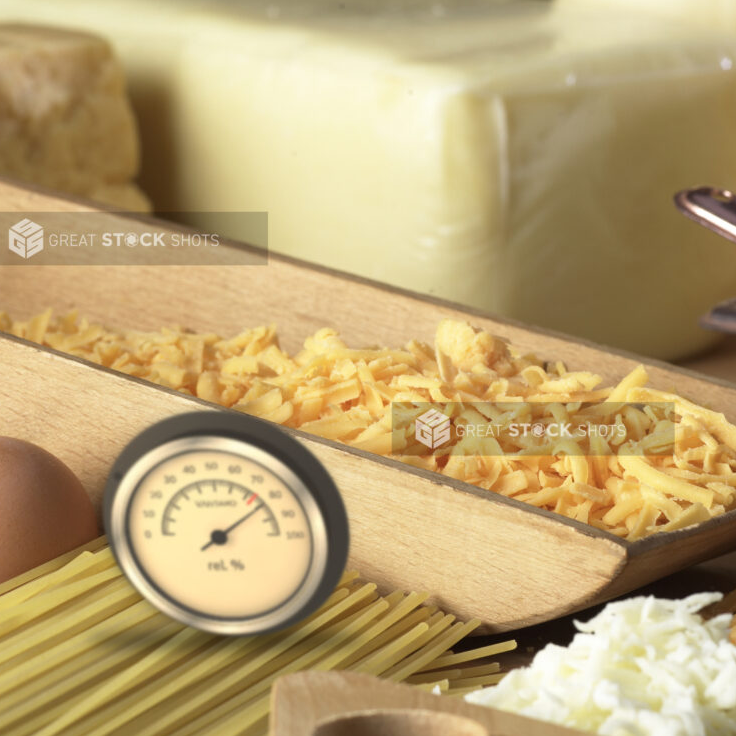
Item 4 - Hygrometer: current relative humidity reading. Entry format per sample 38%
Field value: 80%
